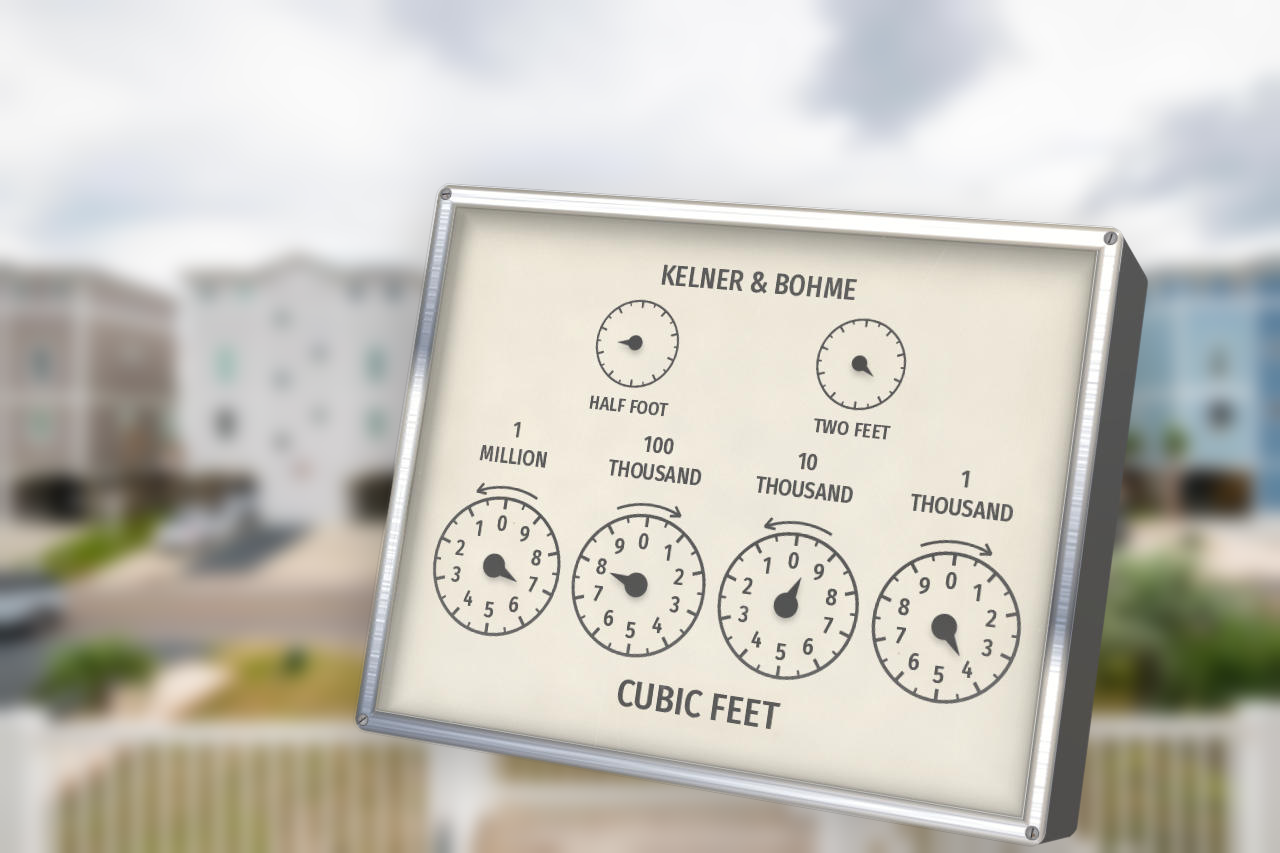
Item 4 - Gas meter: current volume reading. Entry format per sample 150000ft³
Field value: 679400ft³
